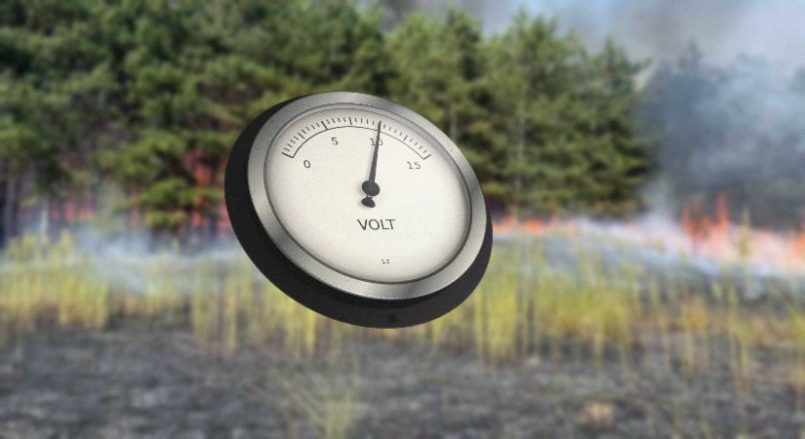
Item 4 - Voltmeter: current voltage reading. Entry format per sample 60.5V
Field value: 10V
